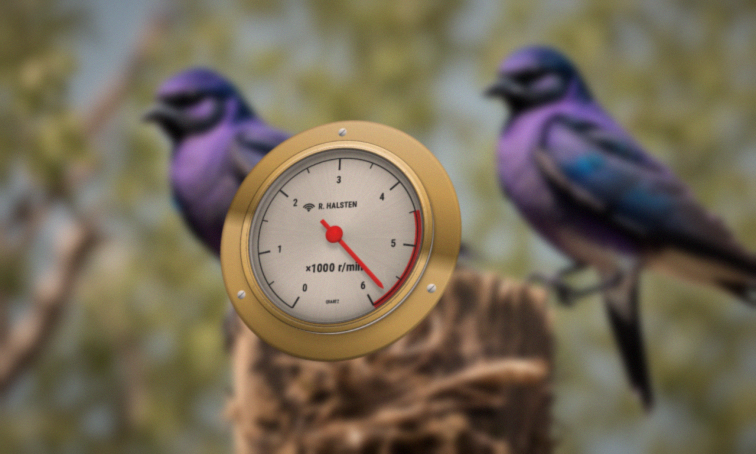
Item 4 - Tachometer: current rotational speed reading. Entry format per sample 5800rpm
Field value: 5750rpm
